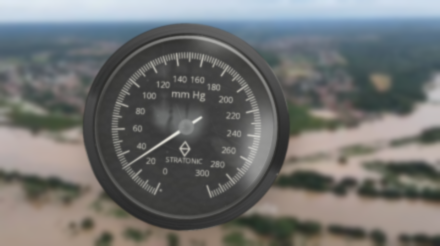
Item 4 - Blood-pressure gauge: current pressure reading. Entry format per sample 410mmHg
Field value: 30mmHg
